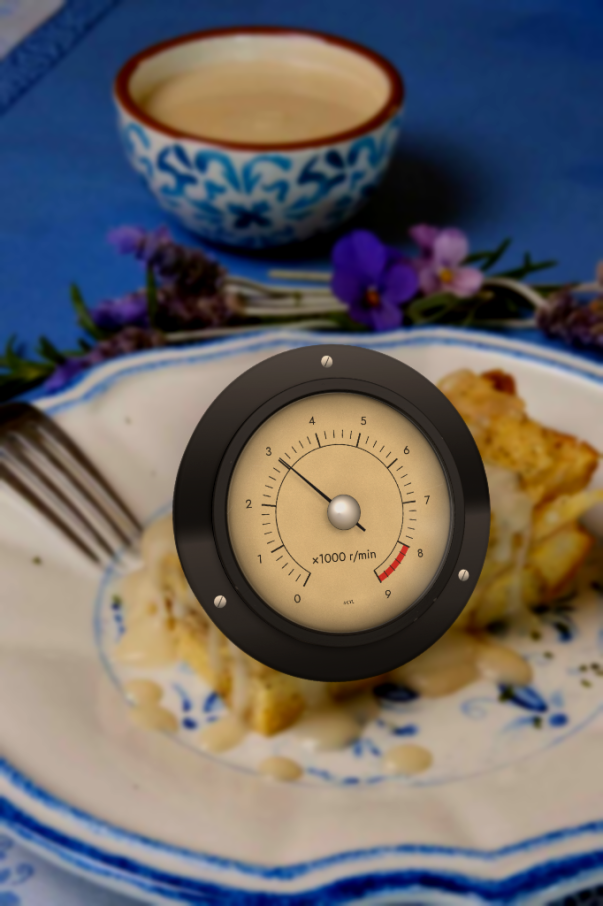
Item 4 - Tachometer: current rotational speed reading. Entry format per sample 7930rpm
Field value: 3000rpm
